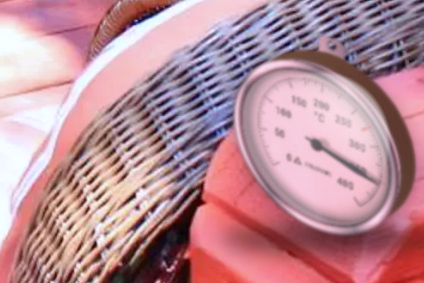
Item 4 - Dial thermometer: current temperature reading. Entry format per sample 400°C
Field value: 350°C
